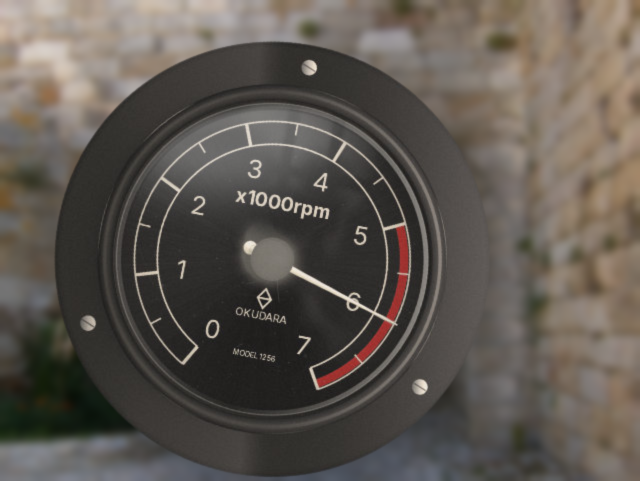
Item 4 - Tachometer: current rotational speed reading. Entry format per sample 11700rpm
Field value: 6000rpm
